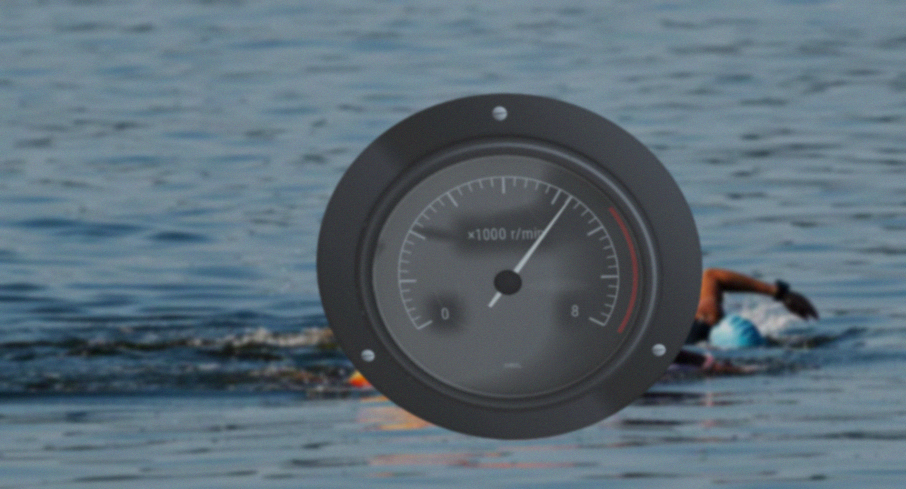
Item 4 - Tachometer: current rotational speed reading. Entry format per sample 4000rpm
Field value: 5200rpm
